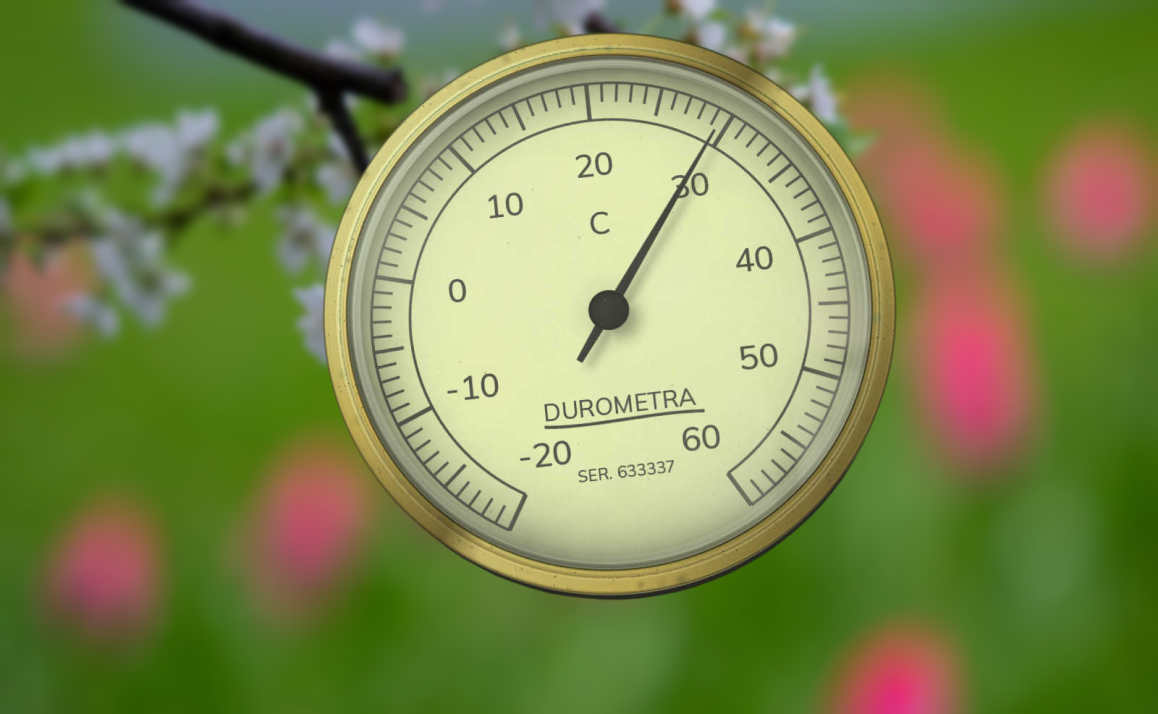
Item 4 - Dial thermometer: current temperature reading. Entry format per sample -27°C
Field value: 29.5°C
